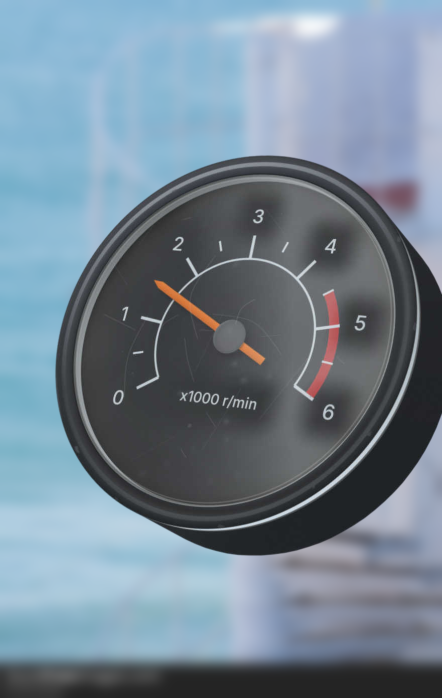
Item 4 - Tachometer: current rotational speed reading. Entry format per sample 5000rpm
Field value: 1500rpm
